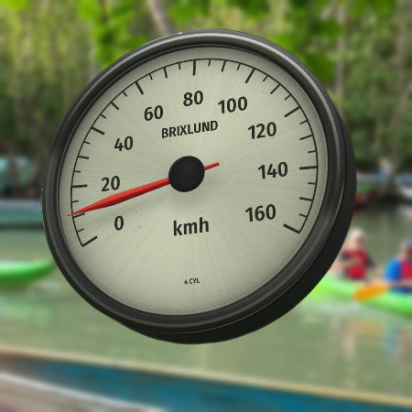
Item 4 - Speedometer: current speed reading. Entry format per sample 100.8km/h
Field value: 10km/h
